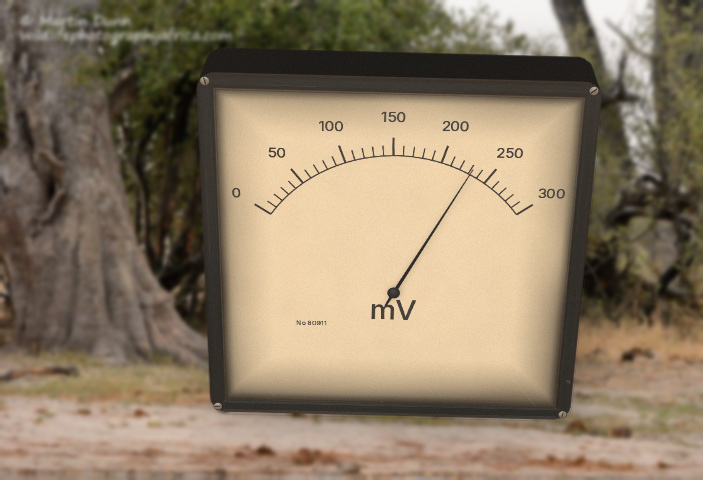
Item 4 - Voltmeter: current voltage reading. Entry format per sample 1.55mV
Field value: 230mV
